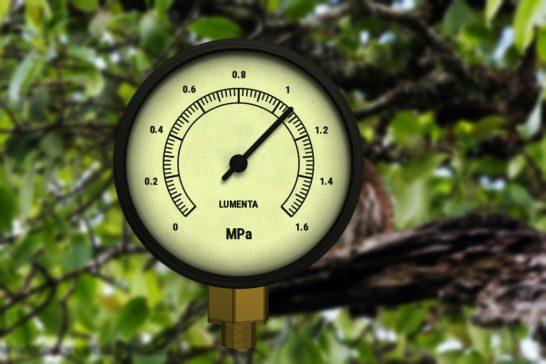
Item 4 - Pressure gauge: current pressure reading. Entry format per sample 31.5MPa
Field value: 1.06MPa
